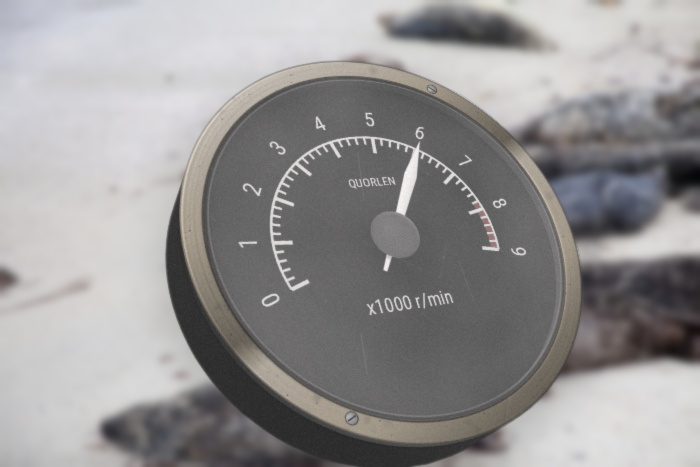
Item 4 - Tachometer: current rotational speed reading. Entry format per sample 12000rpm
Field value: 6000rpm
